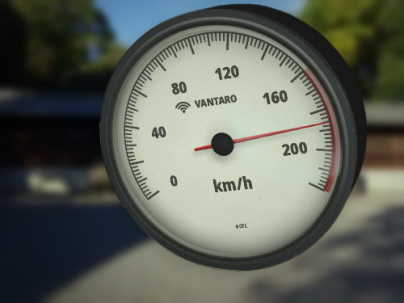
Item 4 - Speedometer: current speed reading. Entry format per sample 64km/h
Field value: 186km/h
